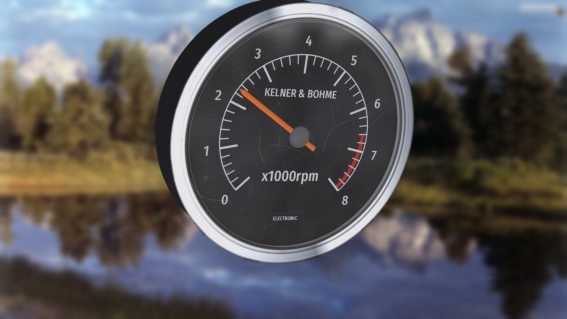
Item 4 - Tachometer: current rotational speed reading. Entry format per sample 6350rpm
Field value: 2300rpm
